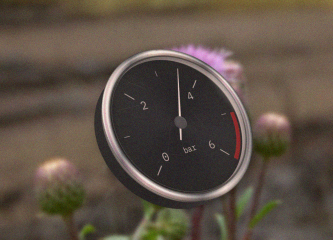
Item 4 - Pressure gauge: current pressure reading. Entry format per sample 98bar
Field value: 3.5bar
